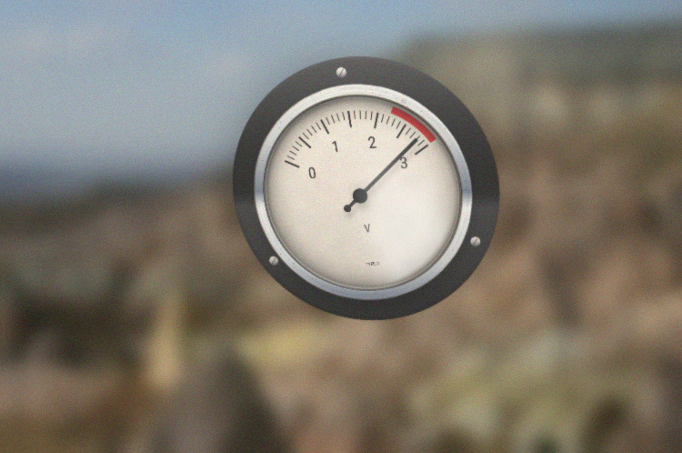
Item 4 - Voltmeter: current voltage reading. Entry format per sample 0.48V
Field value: 2.8V
